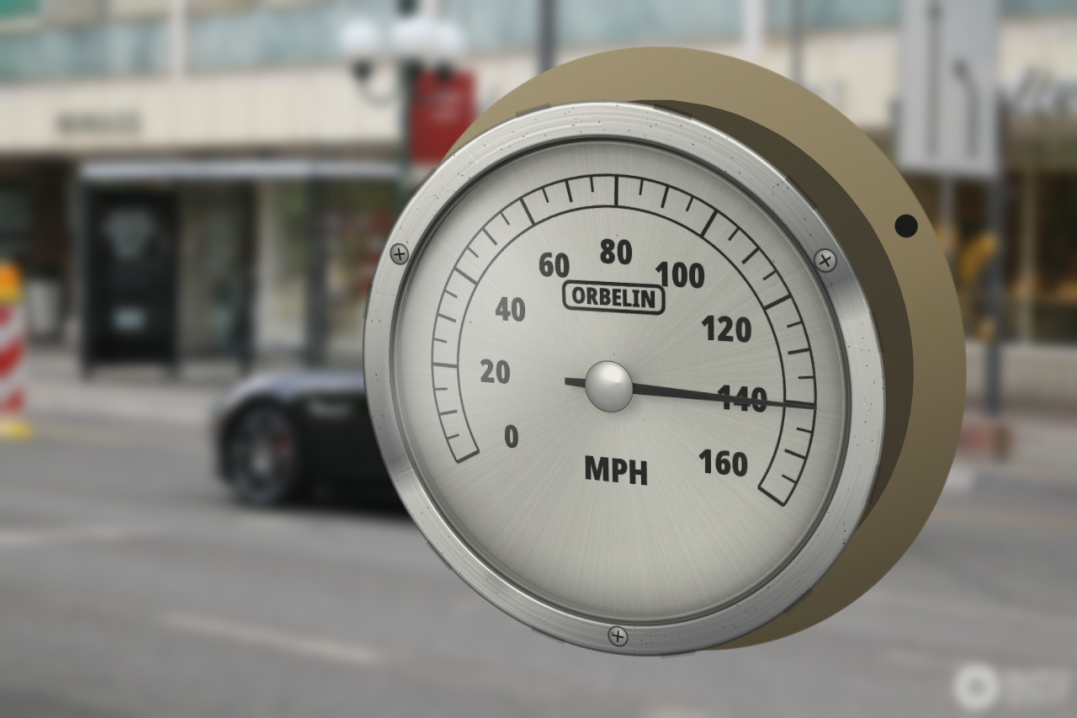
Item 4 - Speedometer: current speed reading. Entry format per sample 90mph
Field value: 140mph
